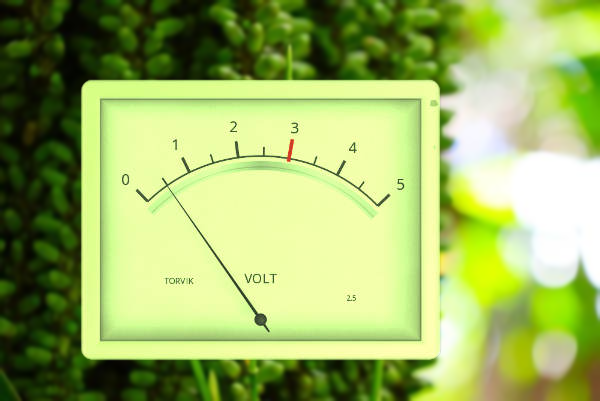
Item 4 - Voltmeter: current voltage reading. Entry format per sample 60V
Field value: 0.5V
